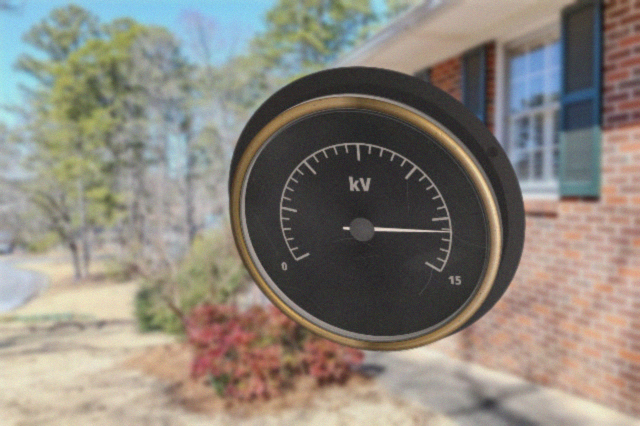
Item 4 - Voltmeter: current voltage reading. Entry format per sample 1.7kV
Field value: 13kV
